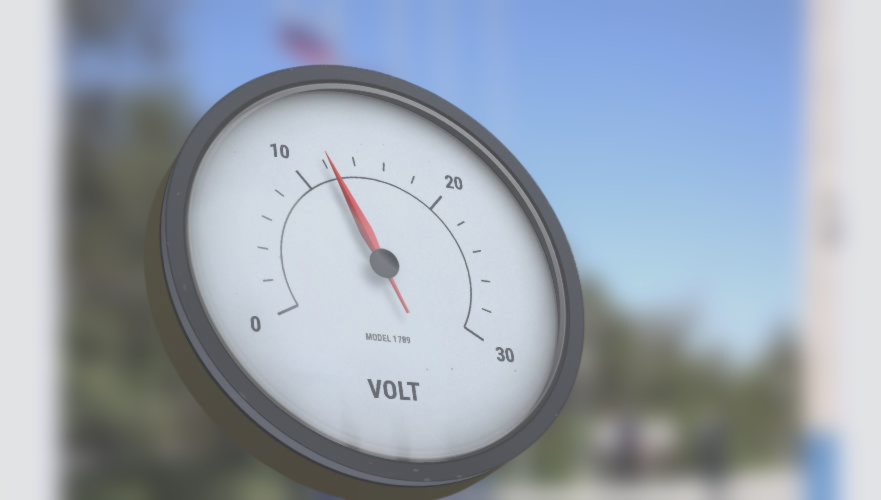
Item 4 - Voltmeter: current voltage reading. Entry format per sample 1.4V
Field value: 12V
